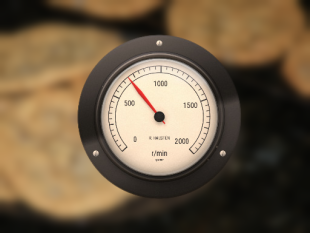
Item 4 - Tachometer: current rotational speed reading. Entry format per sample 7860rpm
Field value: 700rpm
